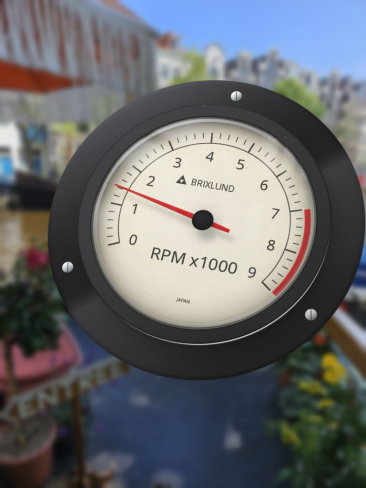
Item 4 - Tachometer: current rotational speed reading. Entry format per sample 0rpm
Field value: 1400rpm
